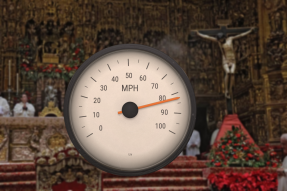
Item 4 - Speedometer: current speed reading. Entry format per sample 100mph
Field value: 82.5mph
